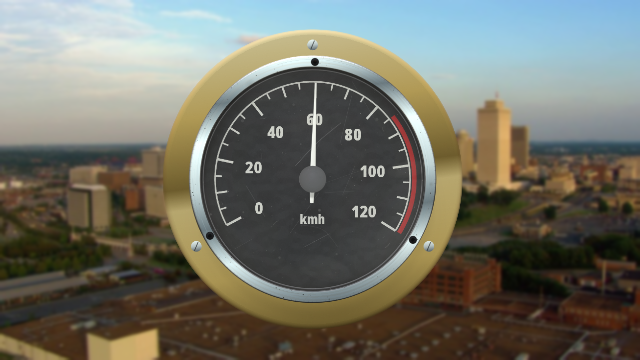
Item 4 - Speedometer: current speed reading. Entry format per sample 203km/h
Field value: 60km/h
